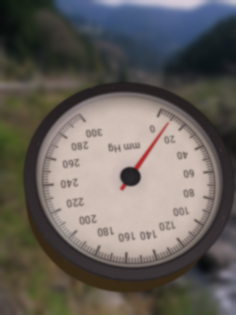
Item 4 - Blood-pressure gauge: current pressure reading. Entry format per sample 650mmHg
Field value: 10mmHg
